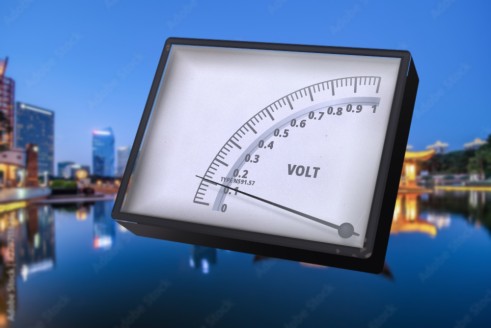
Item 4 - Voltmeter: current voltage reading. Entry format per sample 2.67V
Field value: 0.1V
